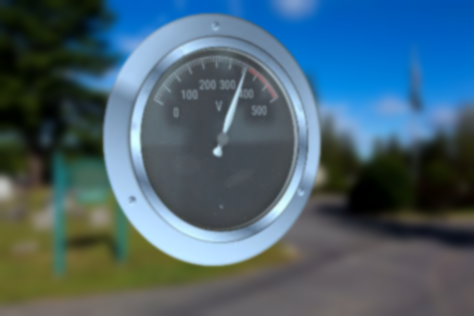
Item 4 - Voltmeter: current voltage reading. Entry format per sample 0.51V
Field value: 350V
